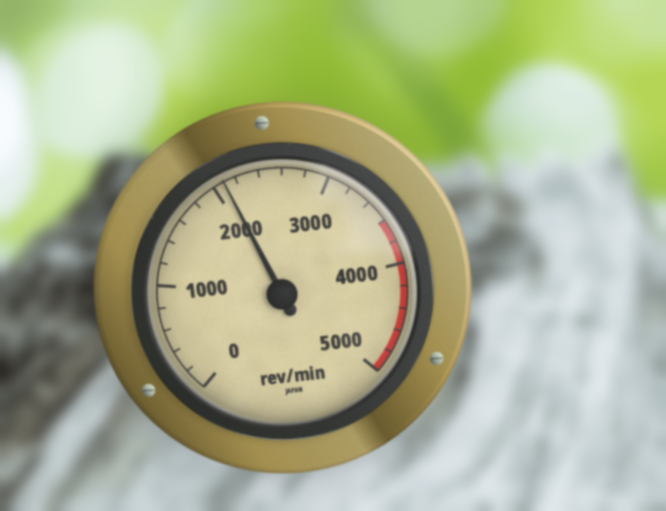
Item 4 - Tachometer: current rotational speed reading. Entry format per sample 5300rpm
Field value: 2100rpm
